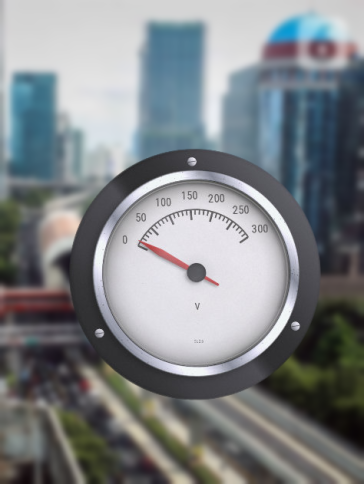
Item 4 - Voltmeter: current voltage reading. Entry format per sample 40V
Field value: 10V
